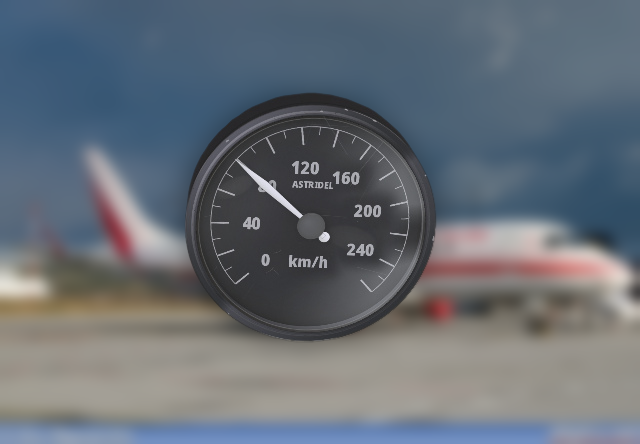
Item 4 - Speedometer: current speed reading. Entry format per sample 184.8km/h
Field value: 80km/h
